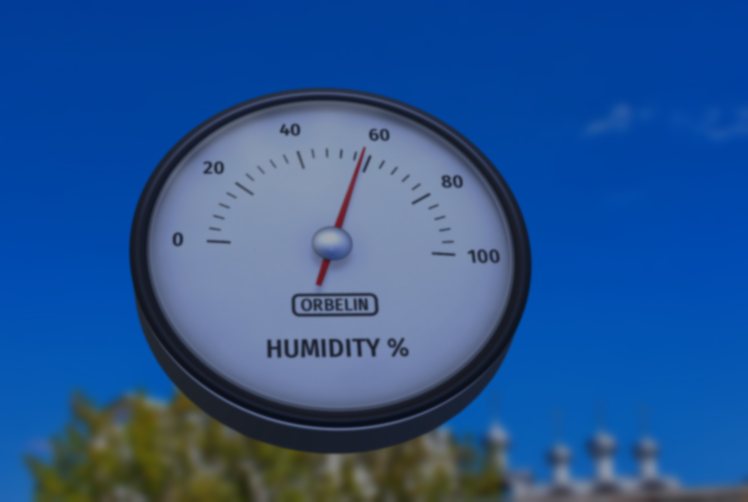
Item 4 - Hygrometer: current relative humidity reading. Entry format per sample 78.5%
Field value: 58%
